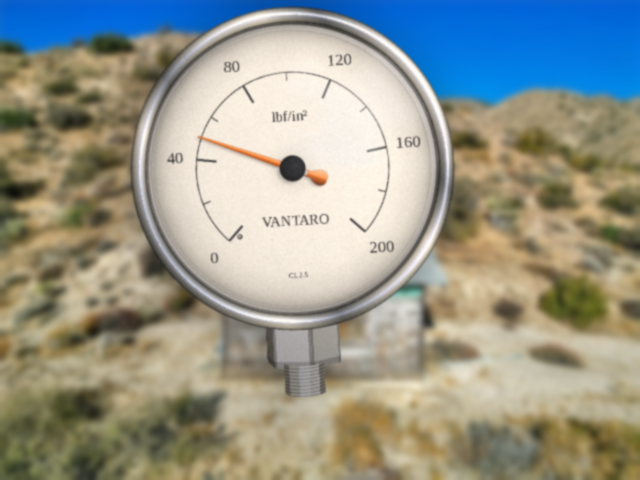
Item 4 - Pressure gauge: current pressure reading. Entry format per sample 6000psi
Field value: 50psi
